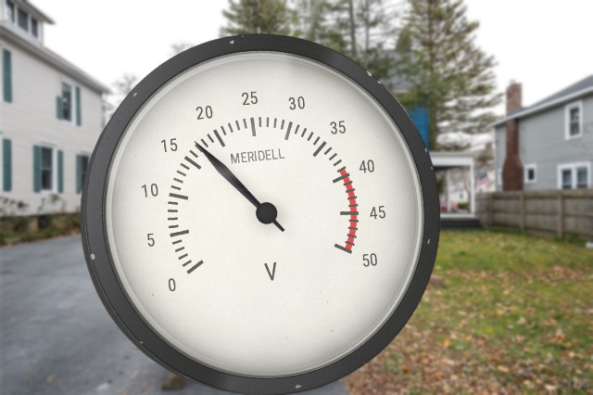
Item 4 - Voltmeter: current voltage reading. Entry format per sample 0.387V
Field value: 17V
